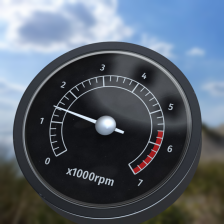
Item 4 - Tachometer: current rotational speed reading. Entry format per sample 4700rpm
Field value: 1400rpm
